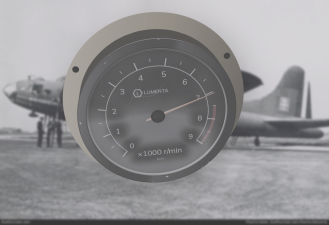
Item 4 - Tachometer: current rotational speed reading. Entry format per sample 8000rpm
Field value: 7000rpm
